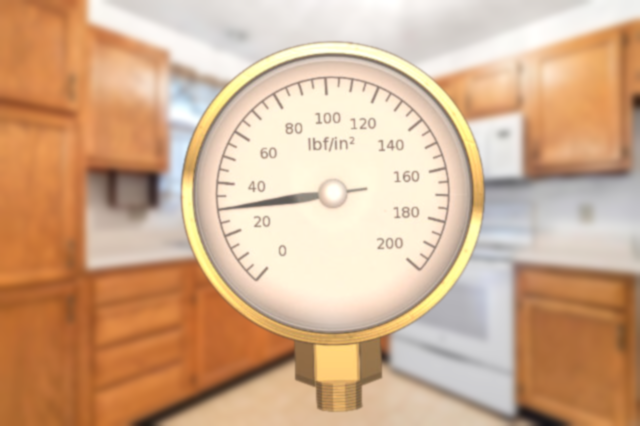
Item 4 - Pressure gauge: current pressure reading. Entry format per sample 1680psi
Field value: 30psi
